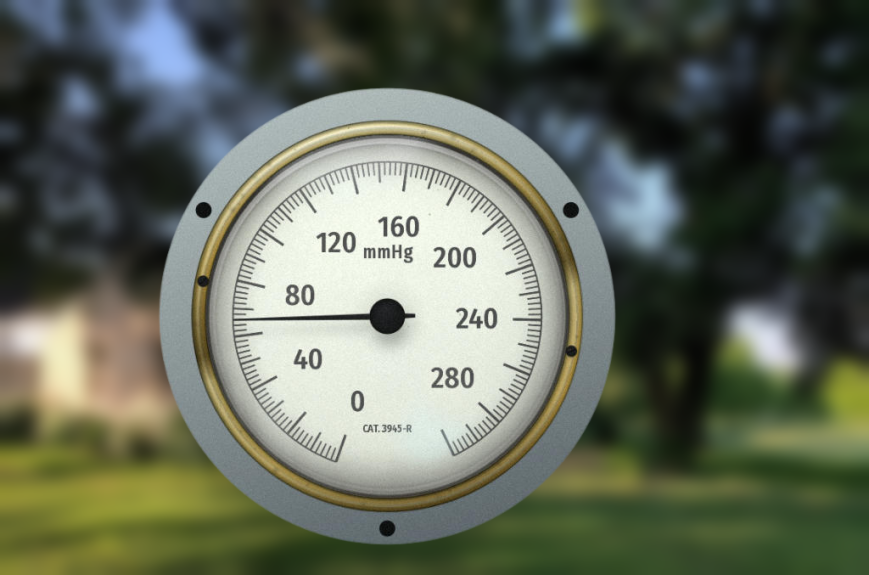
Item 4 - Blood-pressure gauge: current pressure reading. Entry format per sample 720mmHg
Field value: 66mmHg
